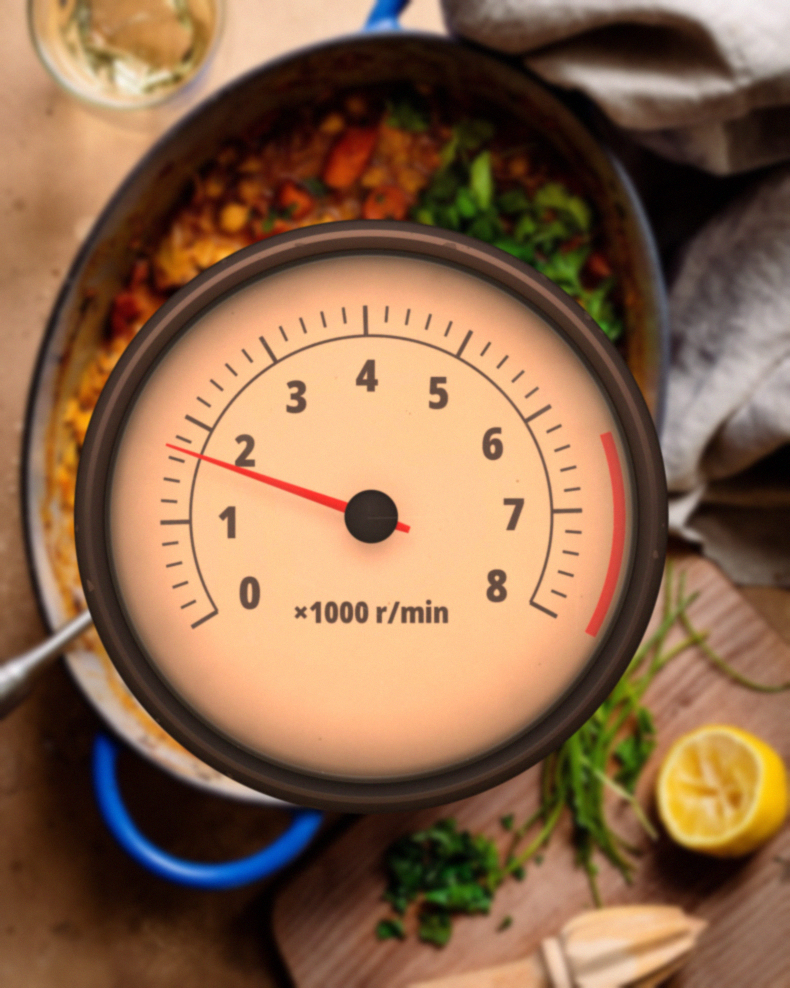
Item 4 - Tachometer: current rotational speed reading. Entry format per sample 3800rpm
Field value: 1700rpm
